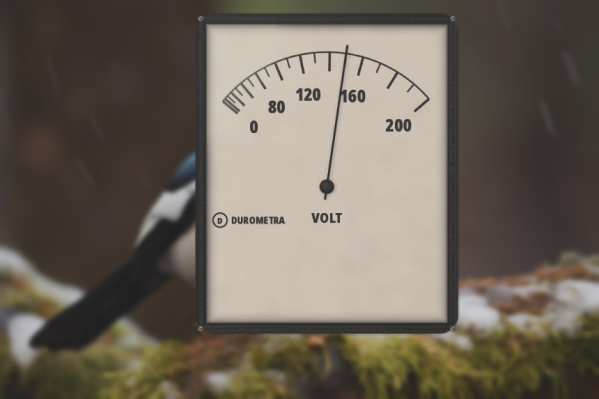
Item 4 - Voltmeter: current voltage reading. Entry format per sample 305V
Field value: 150V
